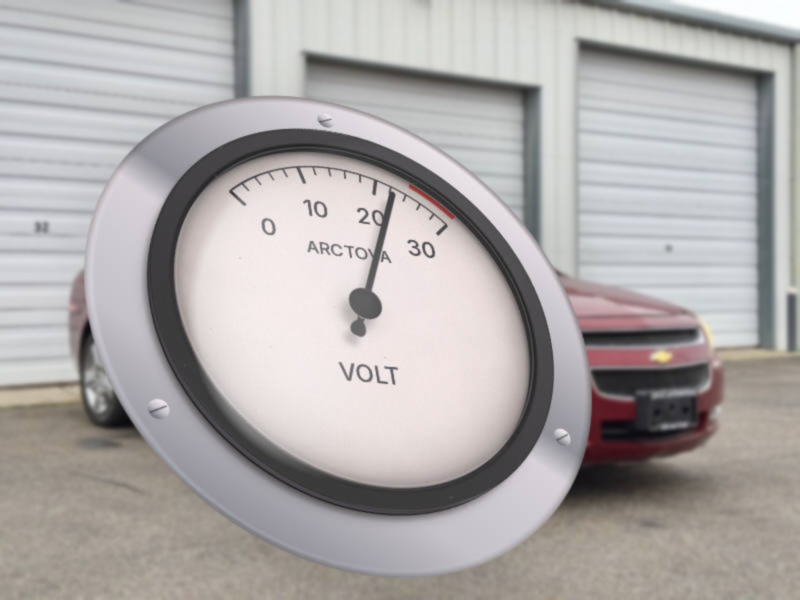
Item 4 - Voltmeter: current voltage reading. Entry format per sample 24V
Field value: 22V
